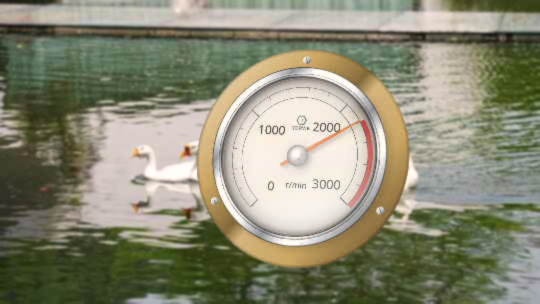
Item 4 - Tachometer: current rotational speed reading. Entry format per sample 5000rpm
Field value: 2200rpm
